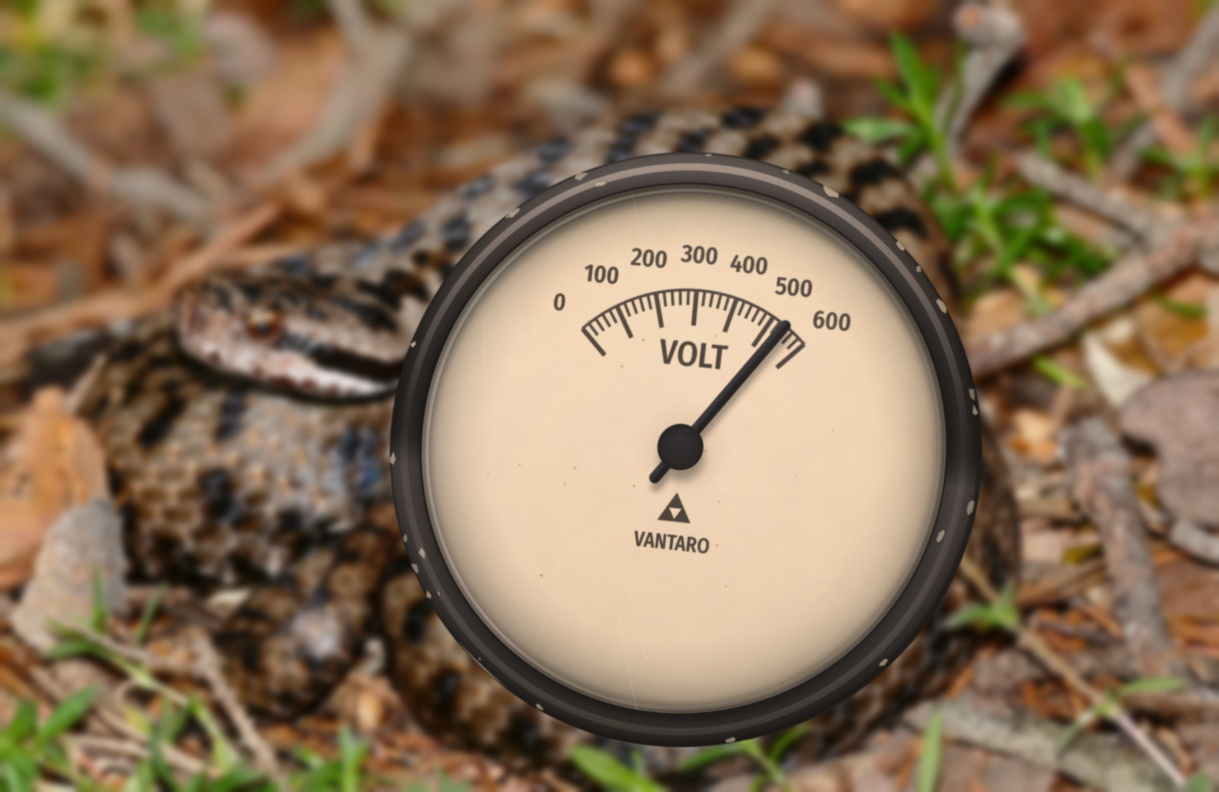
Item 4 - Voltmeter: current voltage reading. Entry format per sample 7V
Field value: 540V
